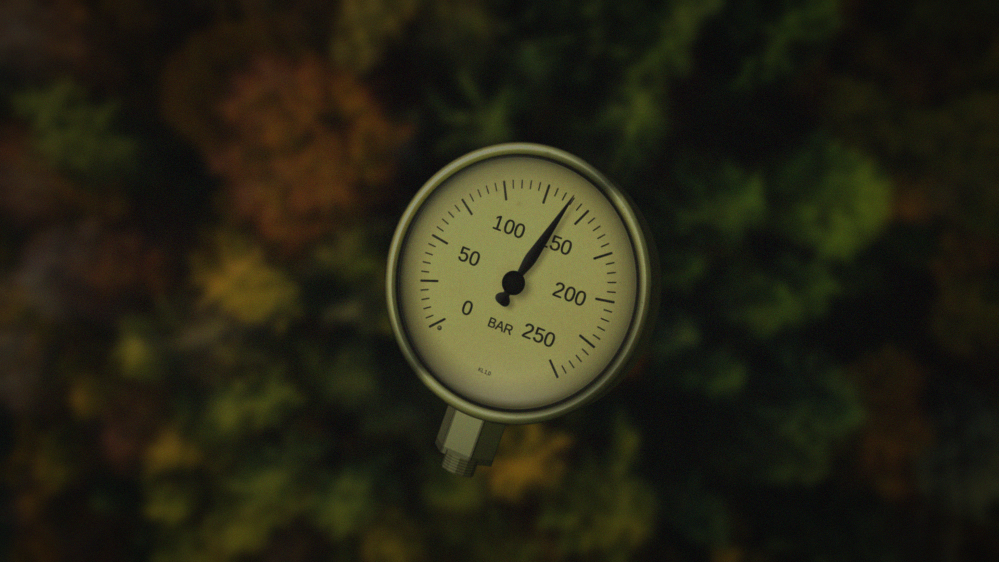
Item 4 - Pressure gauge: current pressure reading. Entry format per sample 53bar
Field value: 140bar
